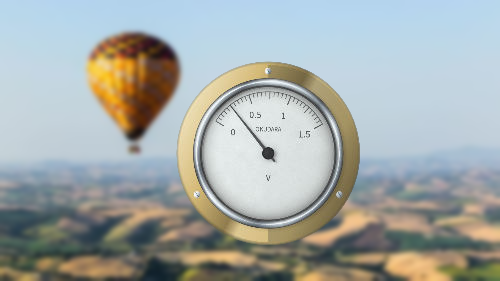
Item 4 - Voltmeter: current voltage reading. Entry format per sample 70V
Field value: 0.25V
